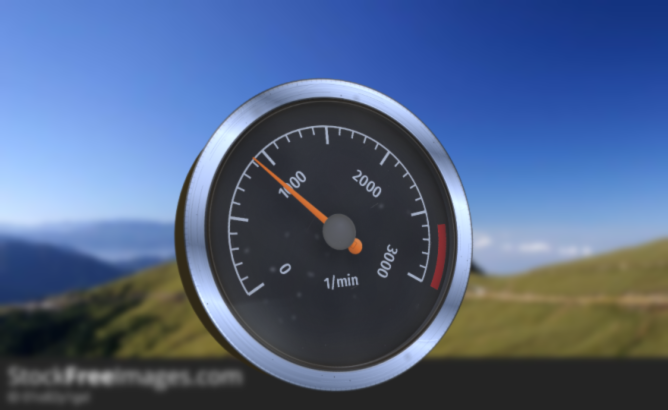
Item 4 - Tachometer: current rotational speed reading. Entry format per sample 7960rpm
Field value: 900rpm
